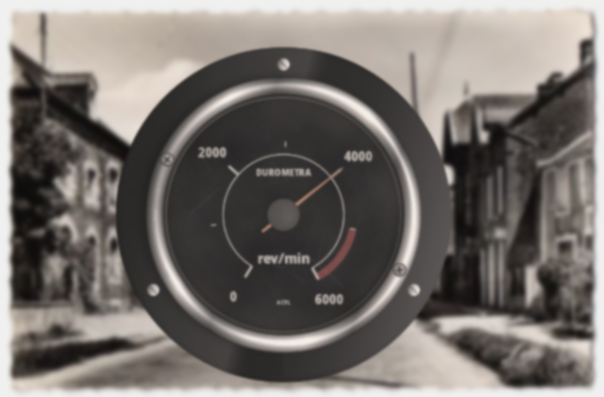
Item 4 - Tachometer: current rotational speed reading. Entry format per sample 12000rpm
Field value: 4000rpm
